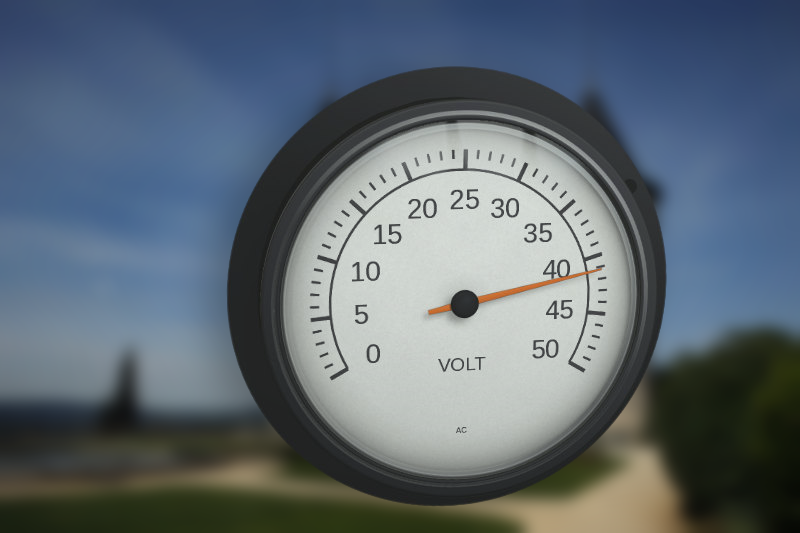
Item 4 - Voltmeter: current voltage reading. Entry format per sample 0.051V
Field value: 41V
